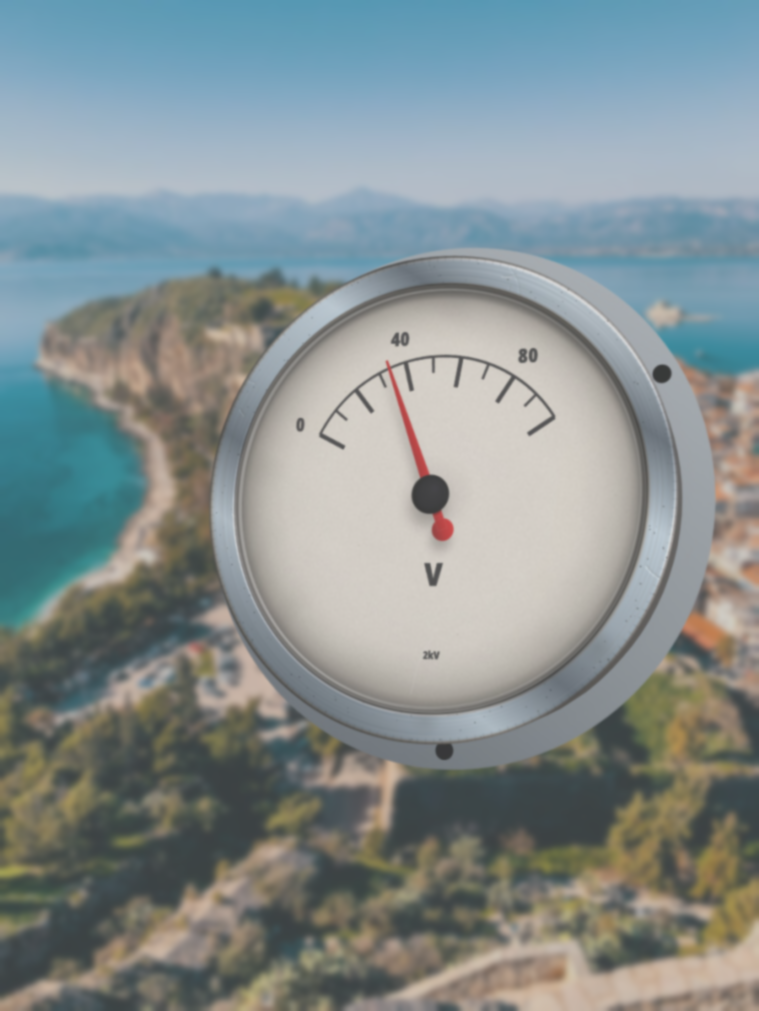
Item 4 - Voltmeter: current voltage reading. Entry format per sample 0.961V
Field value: 35V
